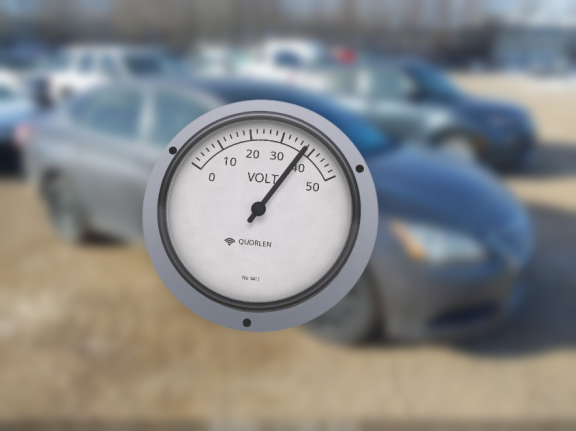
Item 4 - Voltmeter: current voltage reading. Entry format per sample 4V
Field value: 38V
